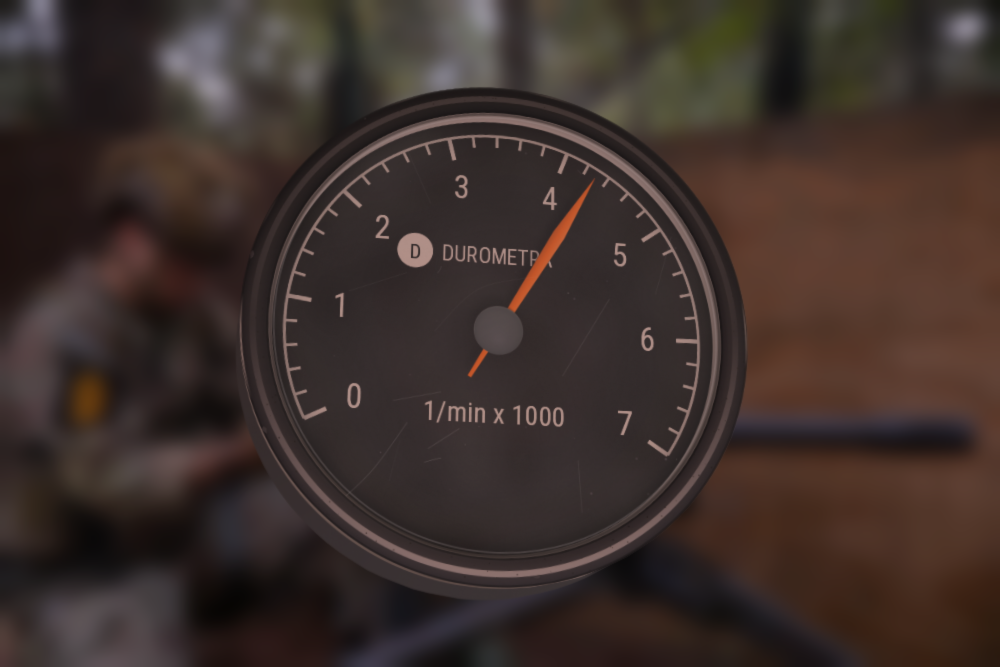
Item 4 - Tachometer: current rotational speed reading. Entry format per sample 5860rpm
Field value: 4300rpm
